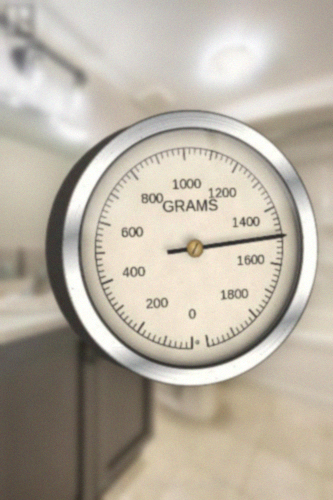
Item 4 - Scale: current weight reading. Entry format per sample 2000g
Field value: 1500g
